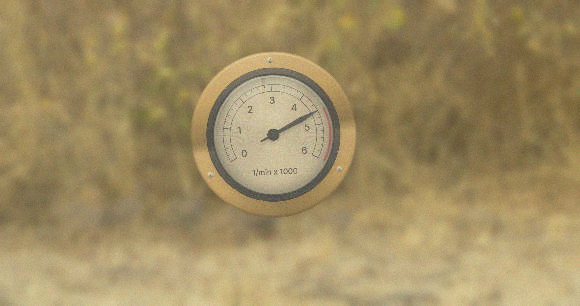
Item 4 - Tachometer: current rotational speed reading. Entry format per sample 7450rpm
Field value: 4600rpm
